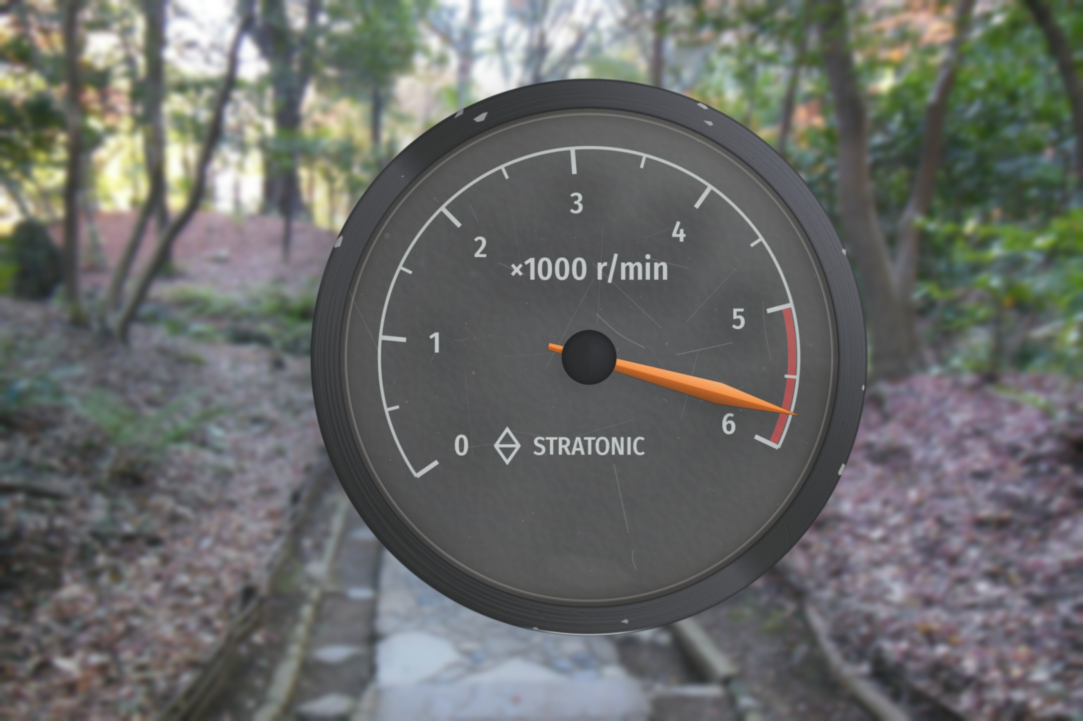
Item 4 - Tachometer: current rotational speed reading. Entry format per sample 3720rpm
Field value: 5750rpm
